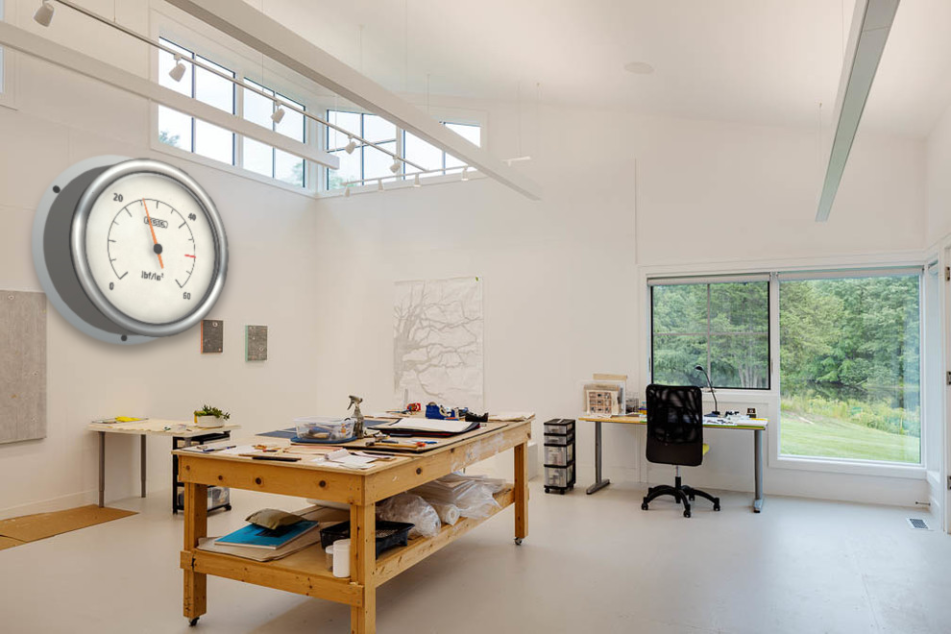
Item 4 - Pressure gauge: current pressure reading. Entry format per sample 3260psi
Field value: 25psi
